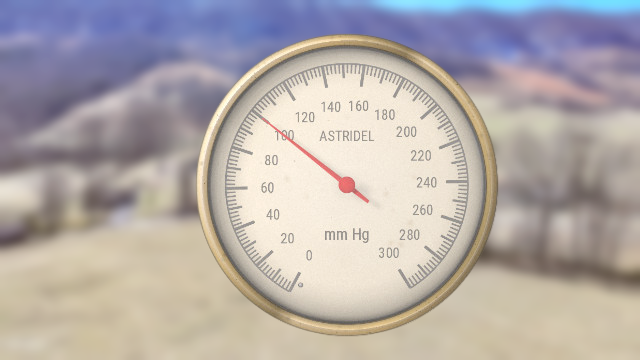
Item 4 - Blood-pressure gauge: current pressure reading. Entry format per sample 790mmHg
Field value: 100mmHg
